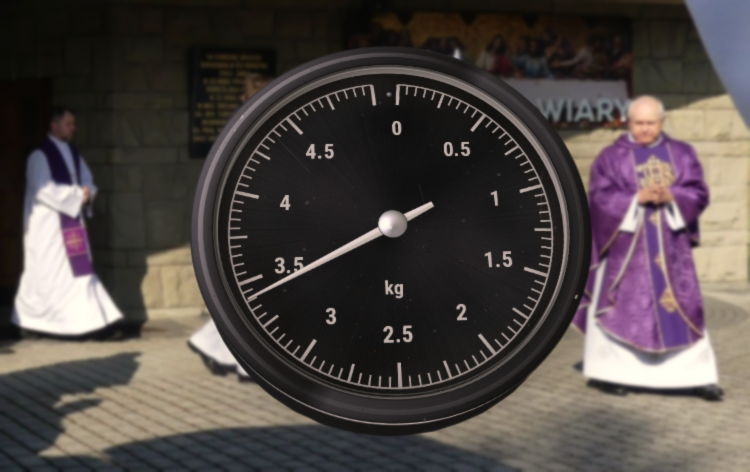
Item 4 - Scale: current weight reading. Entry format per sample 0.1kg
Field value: 3.4kg
